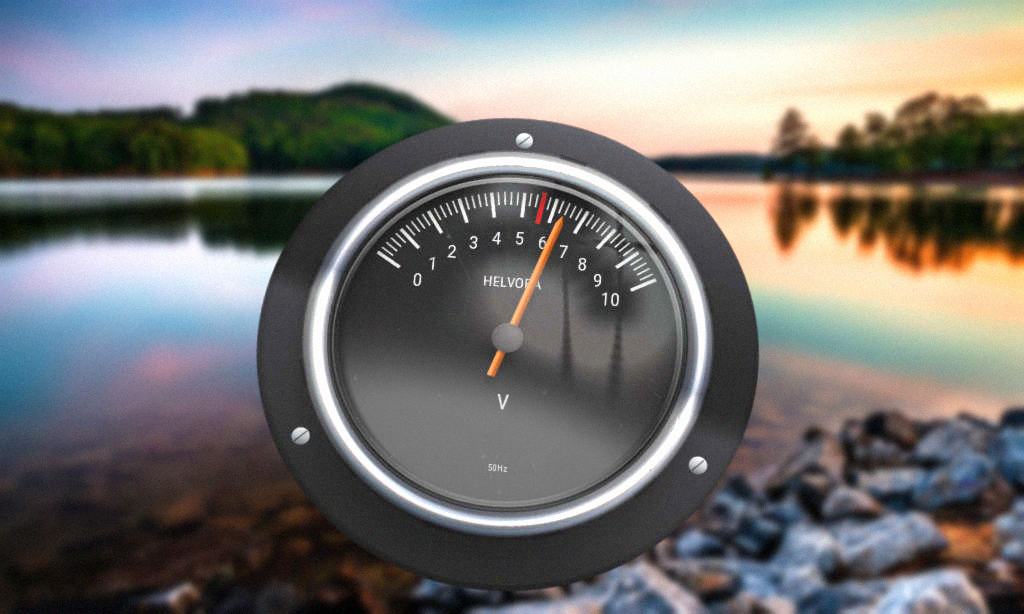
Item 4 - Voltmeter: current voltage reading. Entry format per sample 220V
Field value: 6.4V
